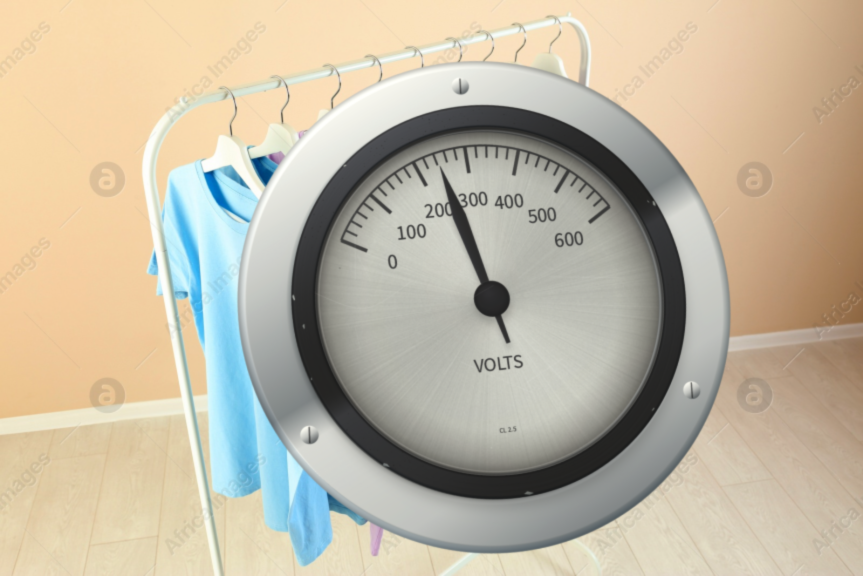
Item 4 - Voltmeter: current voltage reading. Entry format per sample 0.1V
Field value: 240V
